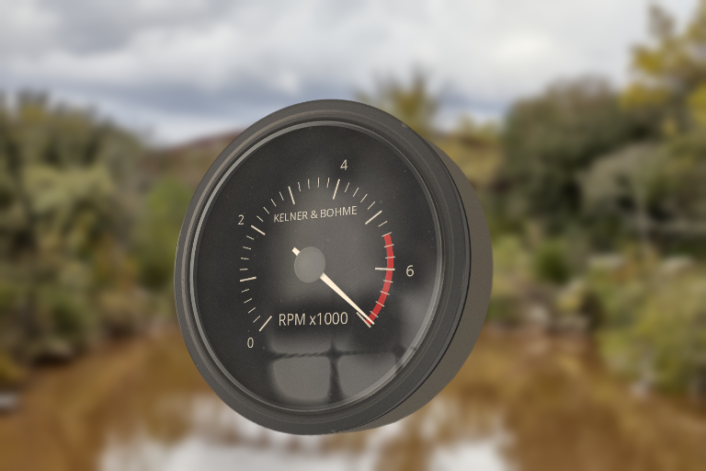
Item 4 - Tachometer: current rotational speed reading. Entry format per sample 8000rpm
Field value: 6900rpm
